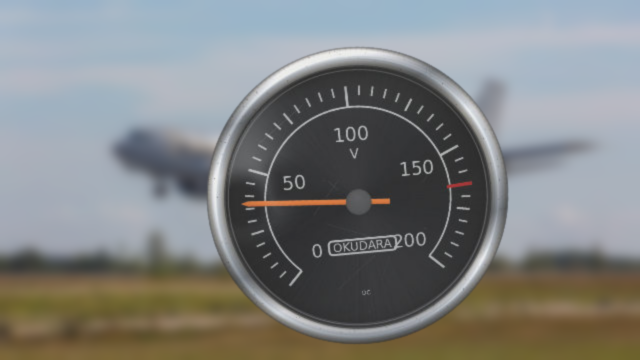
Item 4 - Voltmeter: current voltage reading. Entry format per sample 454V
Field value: 37.5V
